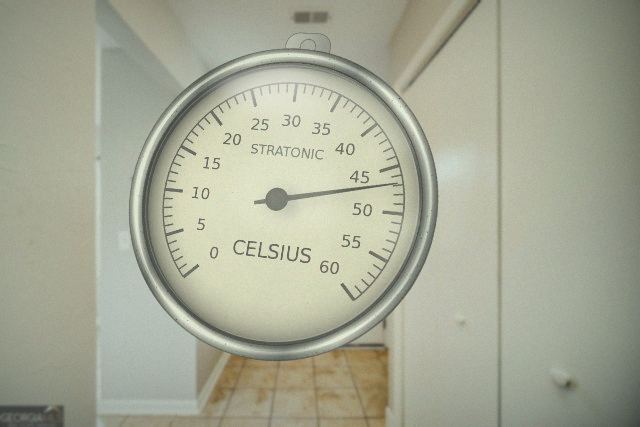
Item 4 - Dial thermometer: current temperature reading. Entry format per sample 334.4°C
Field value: 47°C
